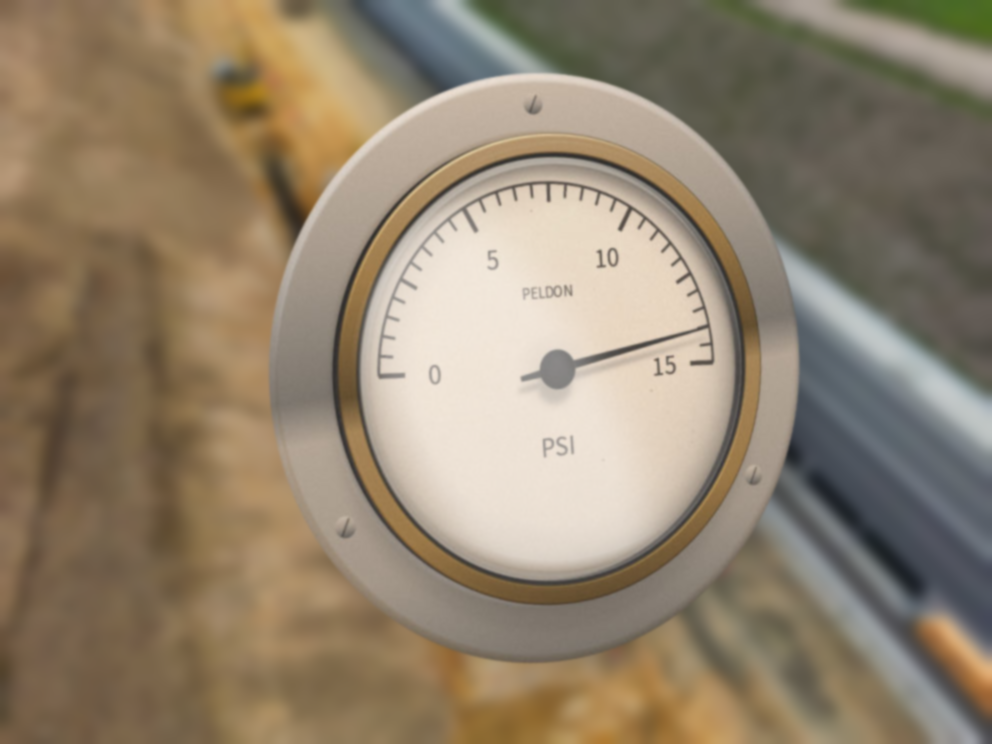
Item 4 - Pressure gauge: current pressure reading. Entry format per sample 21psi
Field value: 14psi
